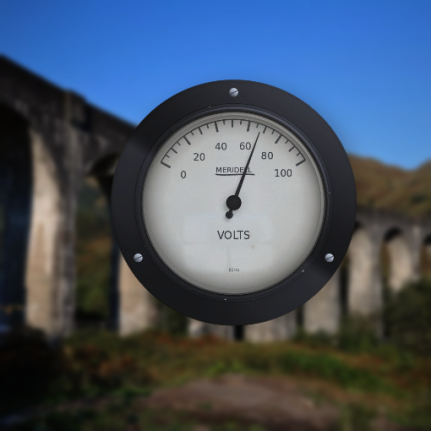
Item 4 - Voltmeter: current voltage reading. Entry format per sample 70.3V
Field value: 67.5V
